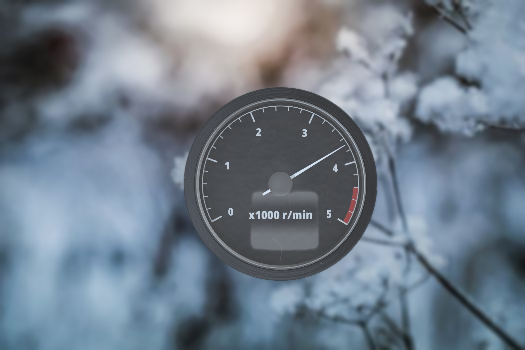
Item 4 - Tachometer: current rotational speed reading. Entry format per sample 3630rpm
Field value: 3700rpm
